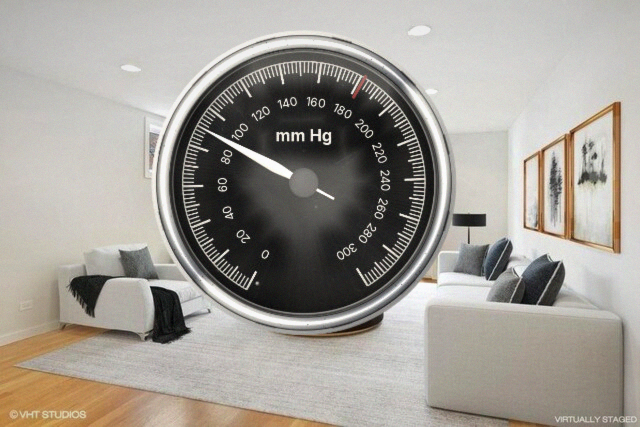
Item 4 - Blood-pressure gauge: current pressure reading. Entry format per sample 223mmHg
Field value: 90mmHg
